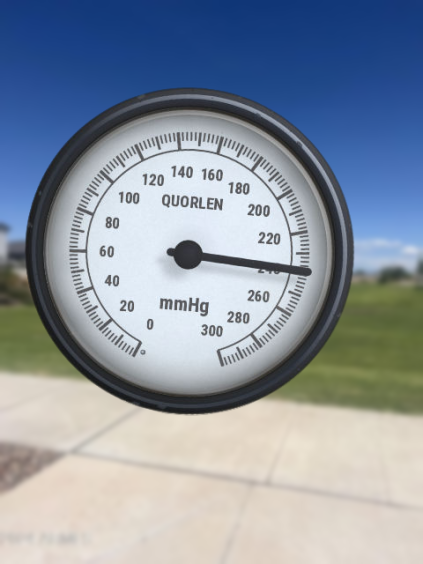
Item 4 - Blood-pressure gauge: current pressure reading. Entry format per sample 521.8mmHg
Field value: 238mmHg
